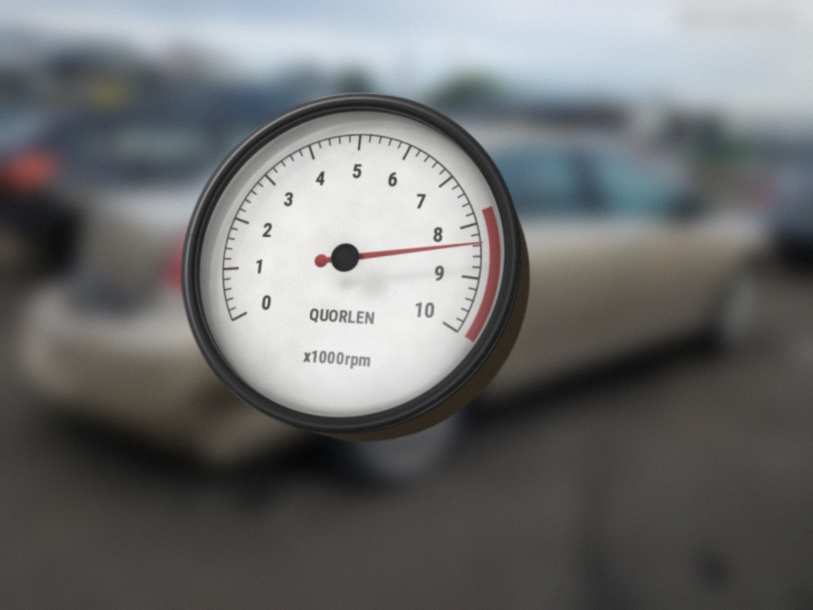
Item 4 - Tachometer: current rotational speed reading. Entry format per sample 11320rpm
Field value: 8400rpm
